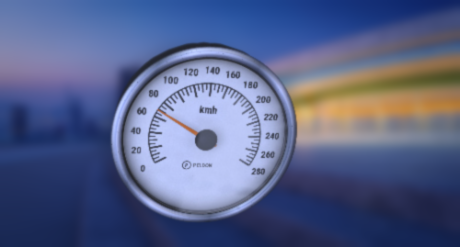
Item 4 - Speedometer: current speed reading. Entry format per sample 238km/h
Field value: 70km/h
